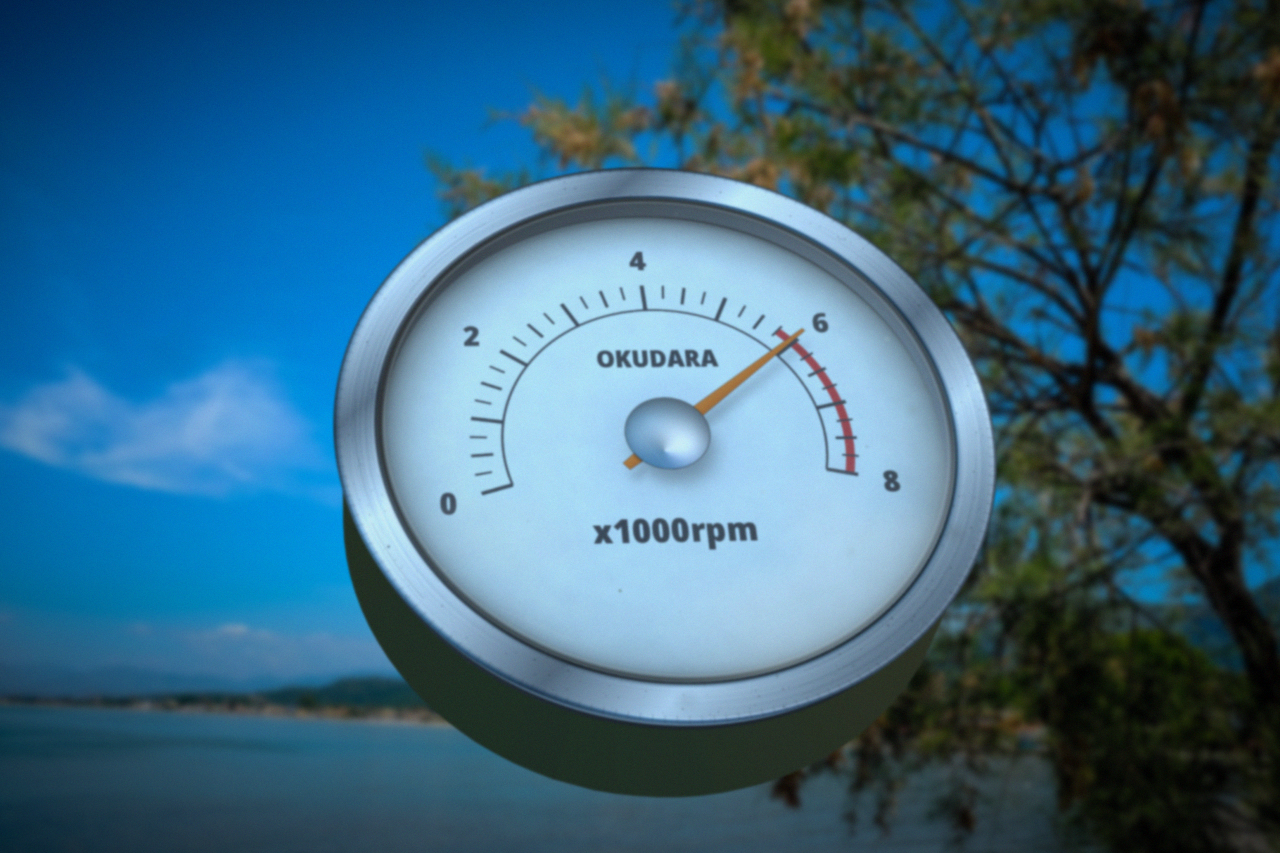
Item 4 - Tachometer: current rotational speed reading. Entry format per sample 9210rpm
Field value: 6000rpm
